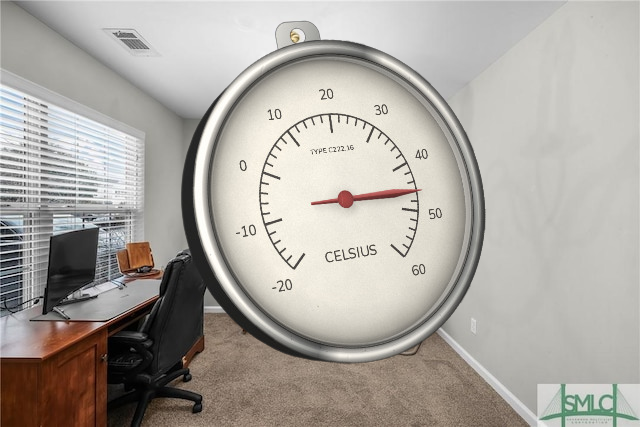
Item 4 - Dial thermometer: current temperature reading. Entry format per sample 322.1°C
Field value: 46°C
